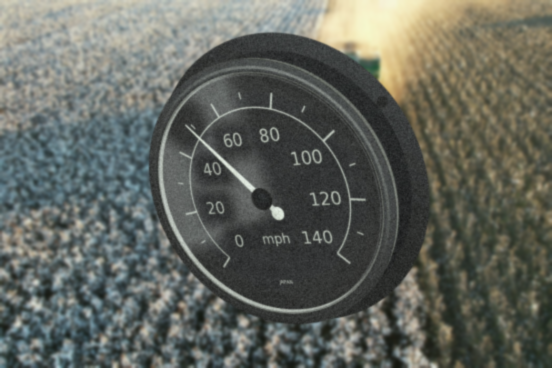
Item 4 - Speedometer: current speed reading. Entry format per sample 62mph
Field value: 50mph
